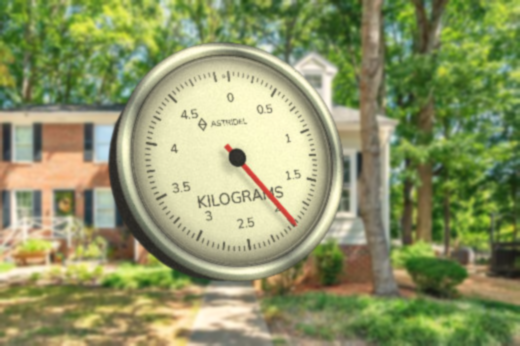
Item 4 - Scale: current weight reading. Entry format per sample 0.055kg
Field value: 2kg
